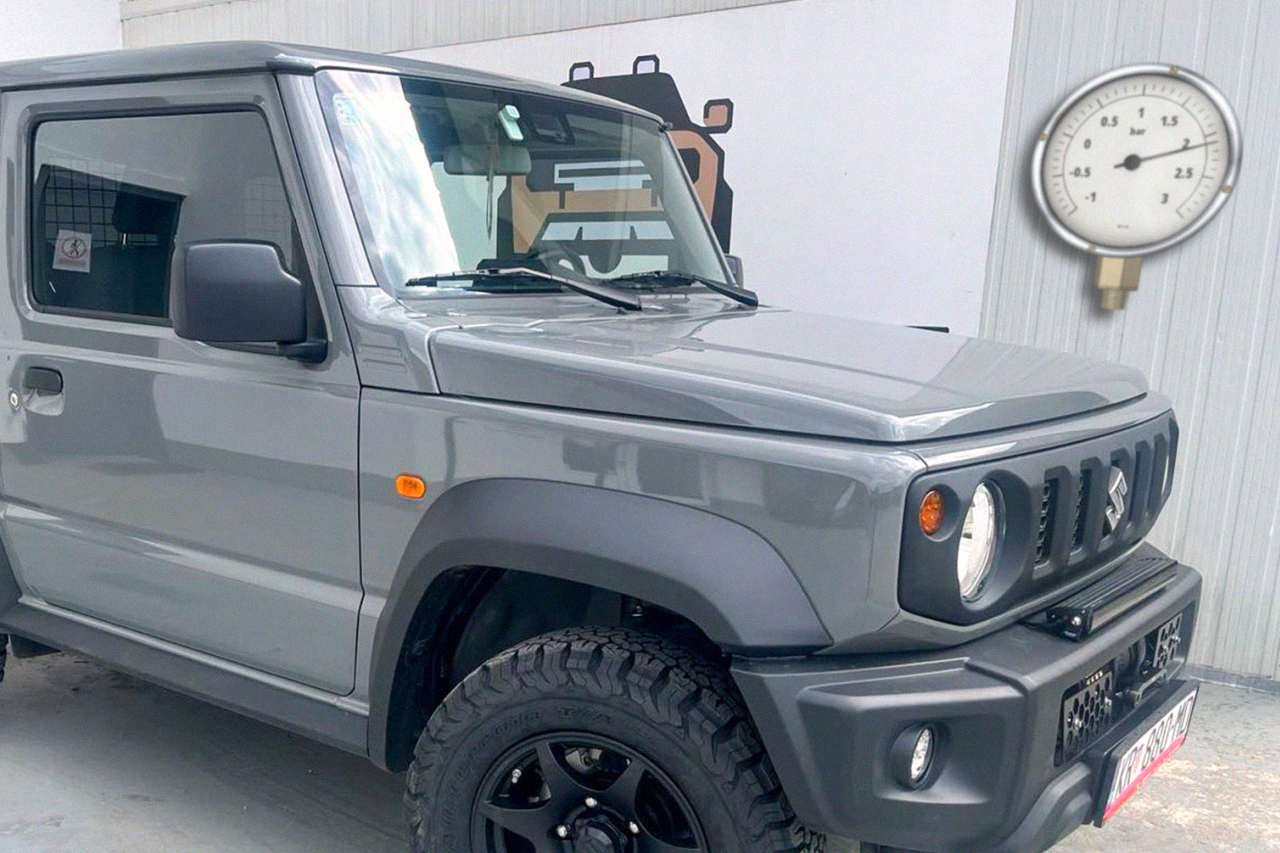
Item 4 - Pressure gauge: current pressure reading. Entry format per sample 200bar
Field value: 2.1bar
